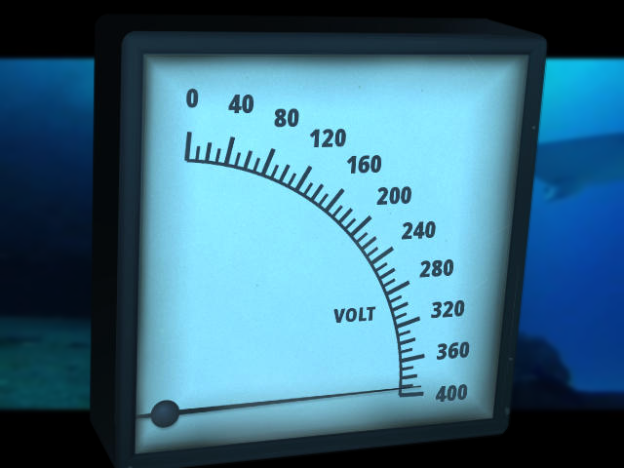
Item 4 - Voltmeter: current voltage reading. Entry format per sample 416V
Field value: 390V
